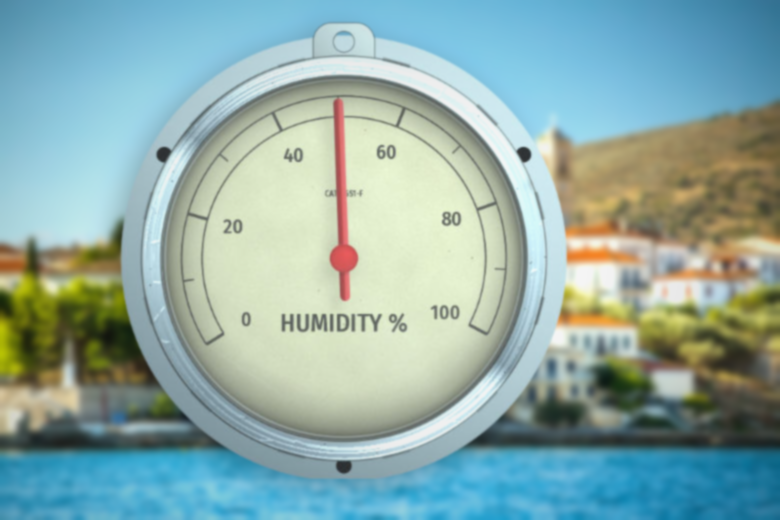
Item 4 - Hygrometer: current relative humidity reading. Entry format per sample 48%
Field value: 50%
